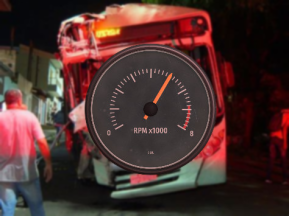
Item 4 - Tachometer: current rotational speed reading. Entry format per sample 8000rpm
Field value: 5000rpm
